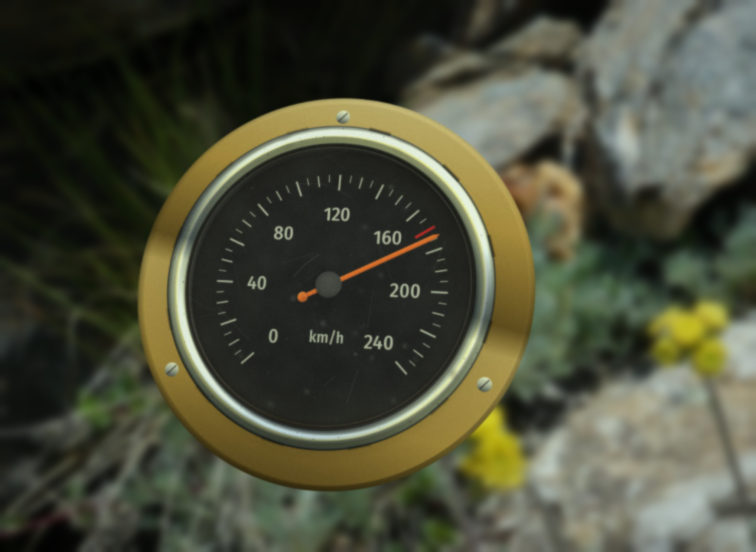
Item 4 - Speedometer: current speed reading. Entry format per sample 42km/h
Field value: 175km/h
